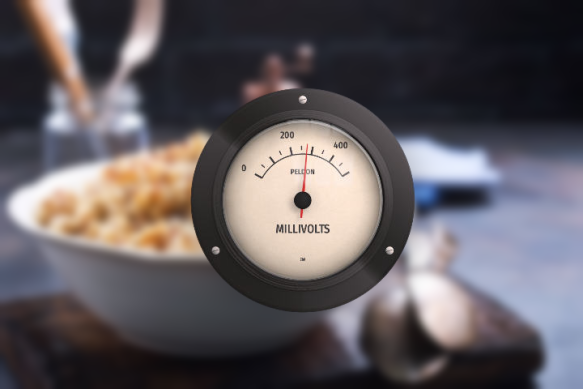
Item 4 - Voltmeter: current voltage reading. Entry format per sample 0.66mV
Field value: 275mV
